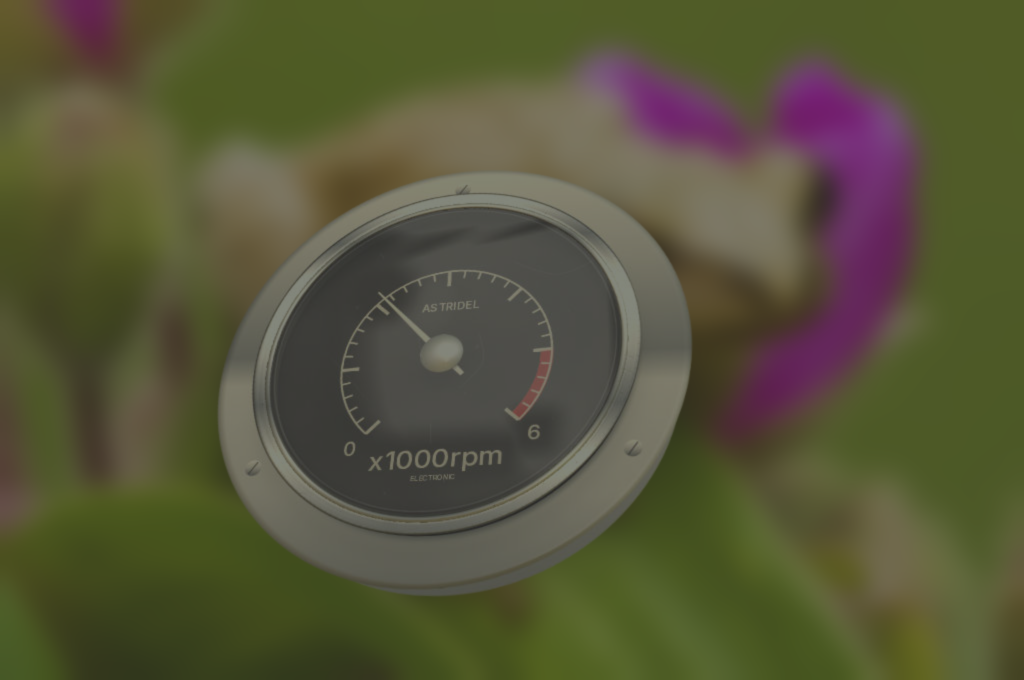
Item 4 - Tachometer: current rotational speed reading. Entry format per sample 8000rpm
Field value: 2100rpm
